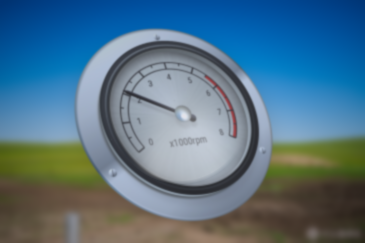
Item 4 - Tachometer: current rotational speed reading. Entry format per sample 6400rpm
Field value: 2000rpm
